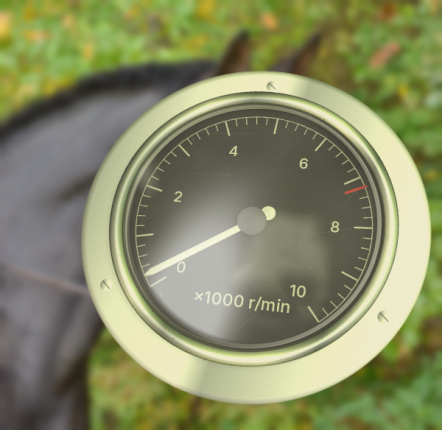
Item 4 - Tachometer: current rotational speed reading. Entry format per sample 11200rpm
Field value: 200rpm
